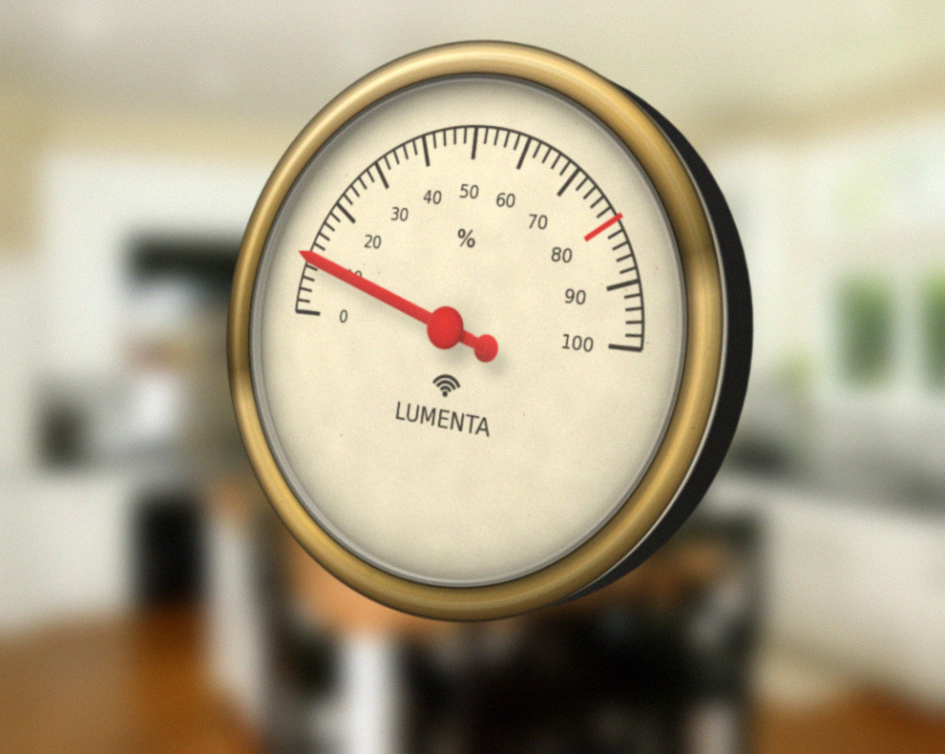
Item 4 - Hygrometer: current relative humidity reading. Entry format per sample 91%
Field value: 10%
